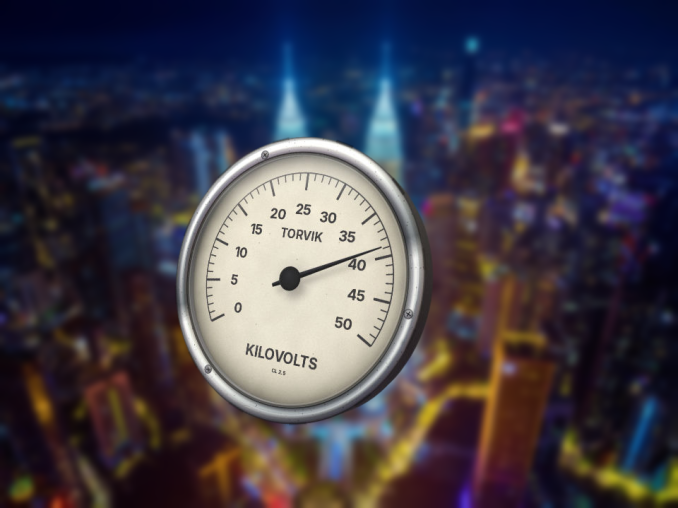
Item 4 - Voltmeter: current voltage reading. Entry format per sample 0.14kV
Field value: 39kV
